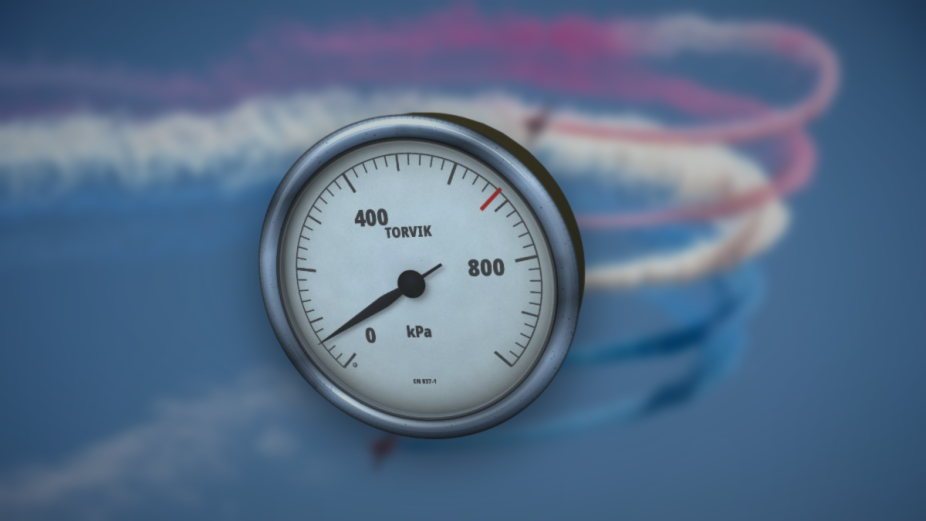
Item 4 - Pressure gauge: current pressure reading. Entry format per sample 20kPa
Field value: 60kPa
